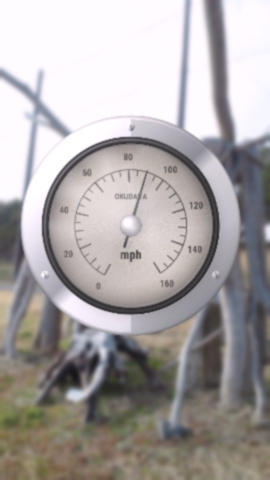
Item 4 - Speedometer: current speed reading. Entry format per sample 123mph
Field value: 90mph
